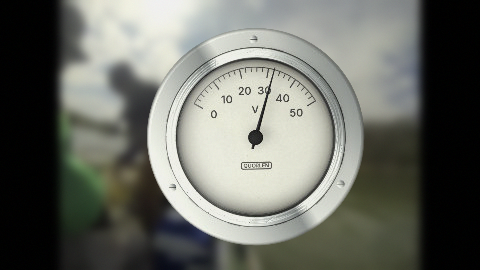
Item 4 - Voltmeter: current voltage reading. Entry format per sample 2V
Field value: 32V
